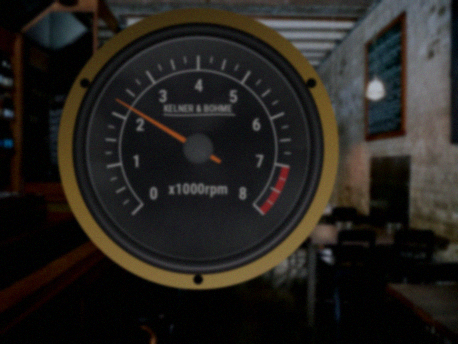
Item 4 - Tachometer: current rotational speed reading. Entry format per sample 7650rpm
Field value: 2250rpm
